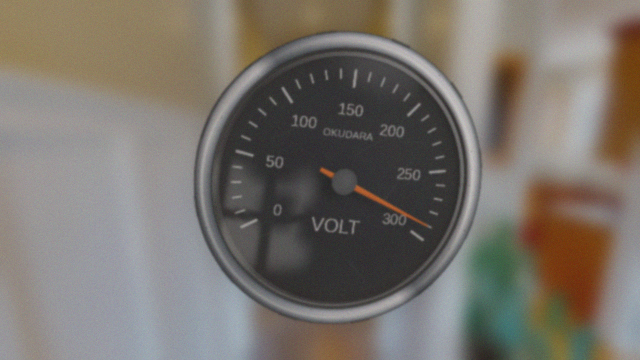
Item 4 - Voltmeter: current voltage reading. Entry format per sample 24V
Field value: 290V
